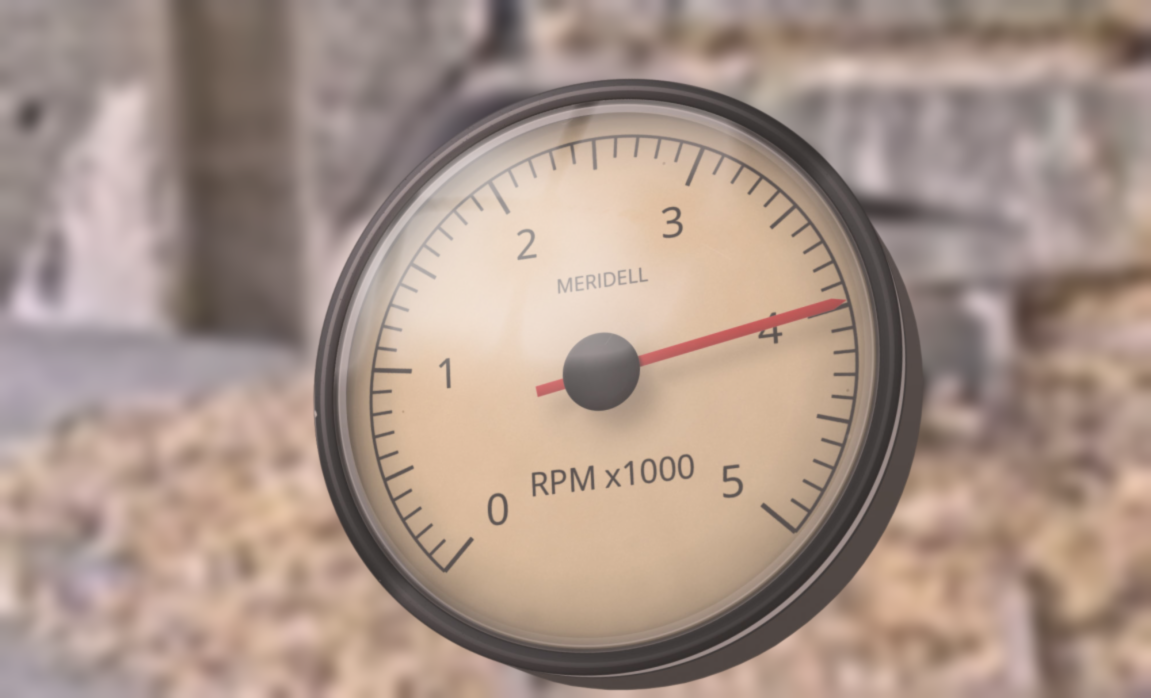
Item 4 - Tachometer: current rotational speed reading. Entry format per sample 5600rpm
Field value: 4000rpm
